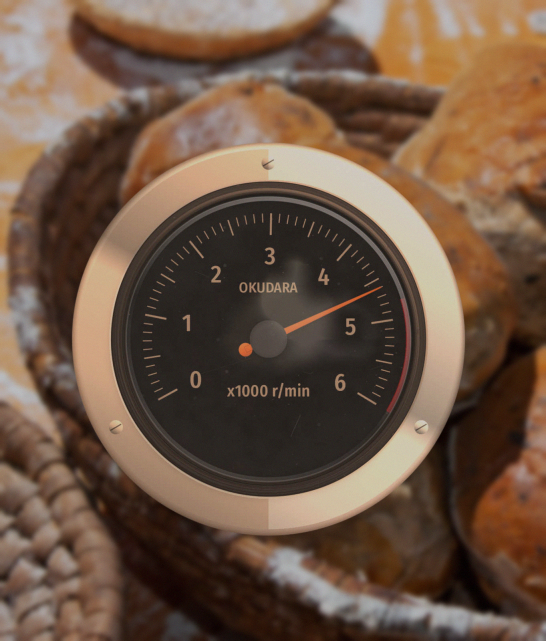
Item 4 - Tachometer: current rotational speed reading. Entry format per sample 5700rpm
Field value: 4600rpm
